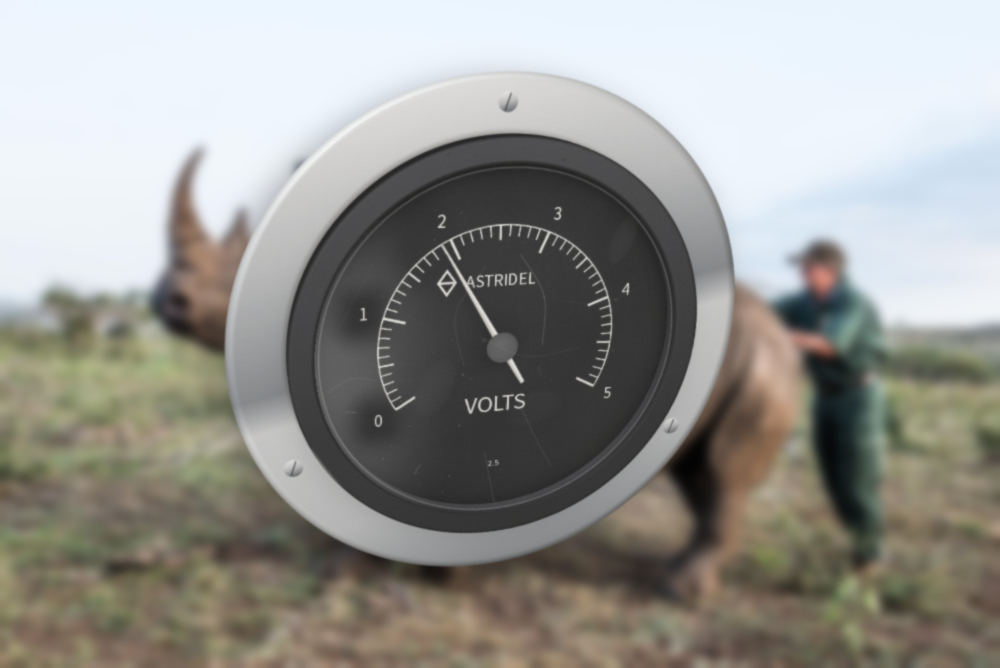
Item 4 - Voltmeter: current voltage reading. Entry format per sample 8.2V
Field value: 1.9V
